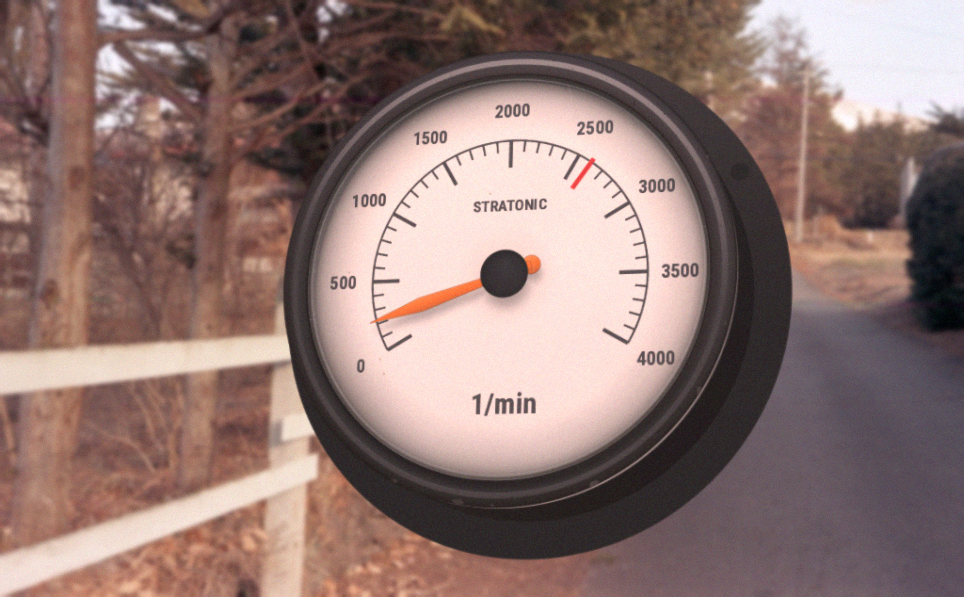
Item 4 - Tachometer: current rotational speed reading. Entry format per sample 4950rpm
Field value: 200rpm
